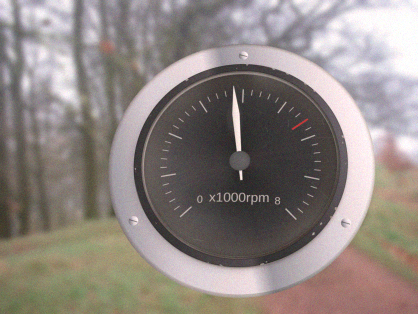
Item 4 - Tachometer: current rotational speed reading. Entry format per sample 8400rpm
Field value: 3800rpm
